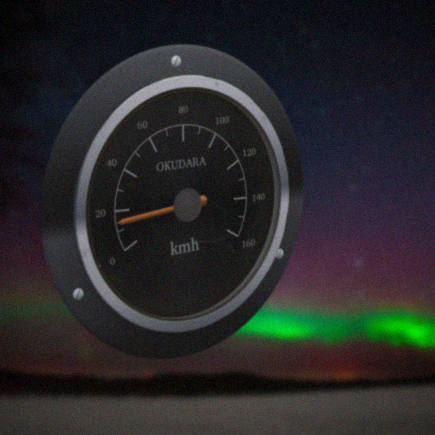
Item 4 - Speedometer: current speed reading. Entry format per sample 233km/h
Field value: 15km/h
